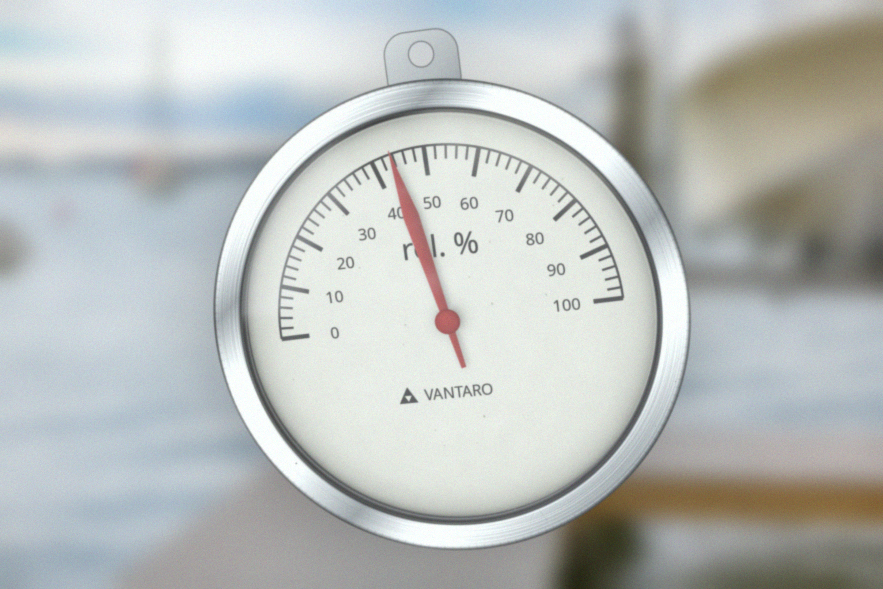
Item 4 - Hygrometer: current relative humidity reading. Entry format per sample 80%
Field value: 44%
